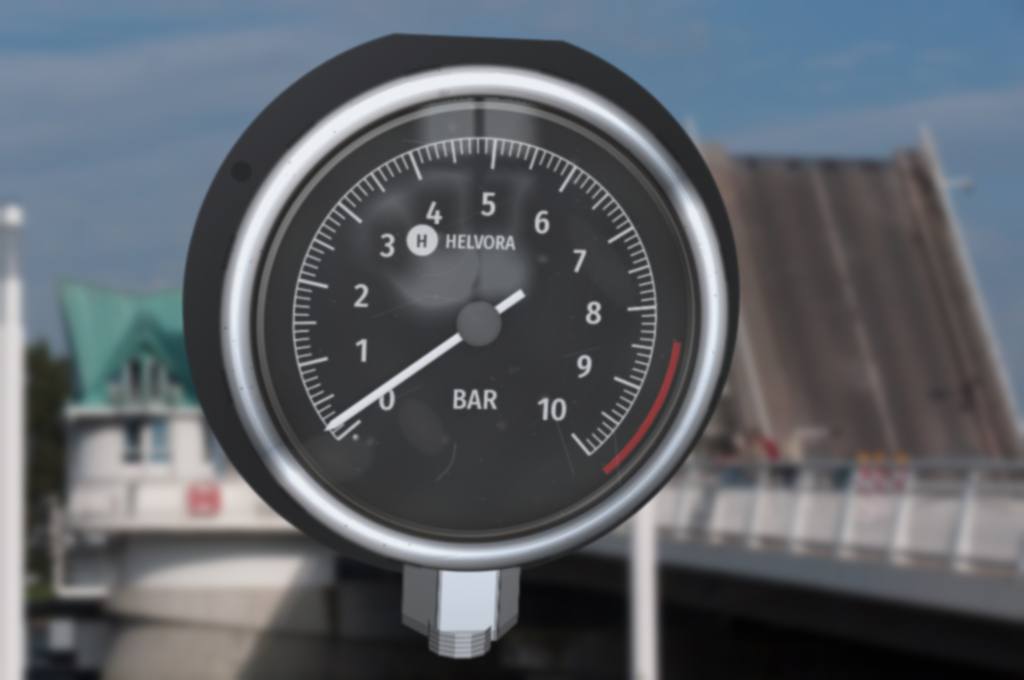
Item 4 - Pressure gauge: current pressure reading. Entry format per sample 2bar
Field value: 0.2bar
